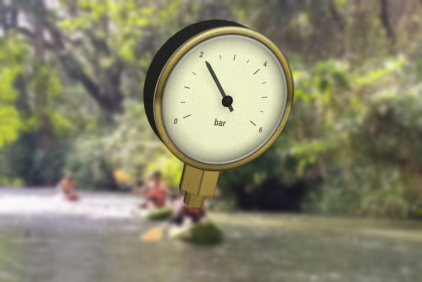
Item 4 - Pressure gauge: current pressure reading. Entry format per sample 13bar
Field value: 2bar
